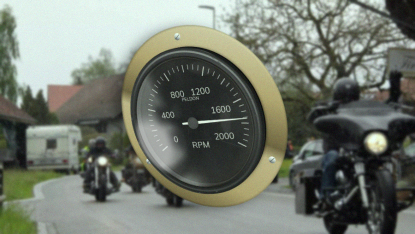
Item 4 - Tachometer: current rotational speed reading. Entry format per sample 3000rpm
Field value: 1750rpm
